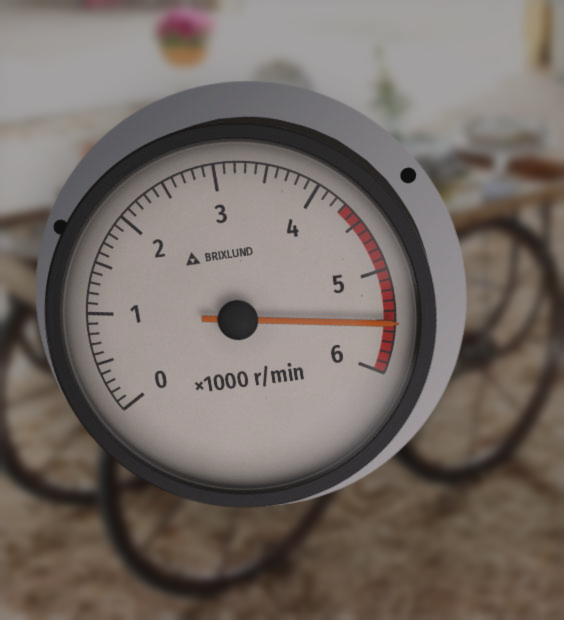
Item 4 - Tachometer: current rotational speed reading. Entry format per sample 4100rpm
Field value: 5500rpm
